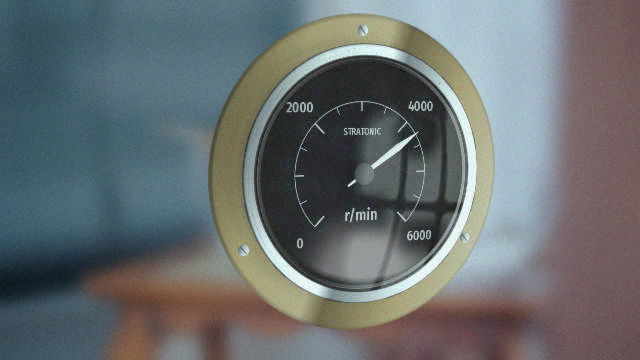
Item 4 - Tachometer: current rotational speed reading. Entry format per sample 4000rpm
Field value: 4250rpm
